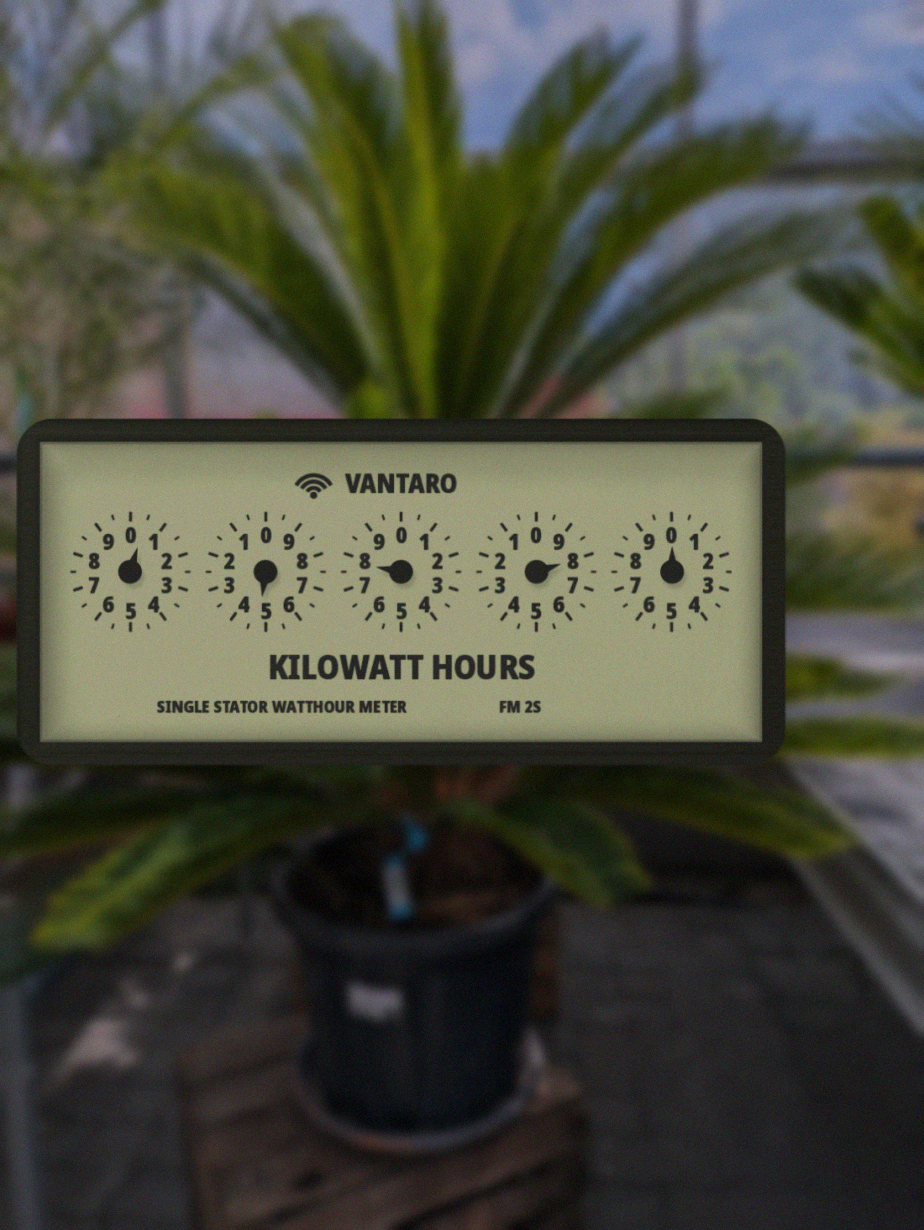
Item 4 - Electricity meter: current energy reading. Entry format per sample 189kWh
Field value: 4780kWh
